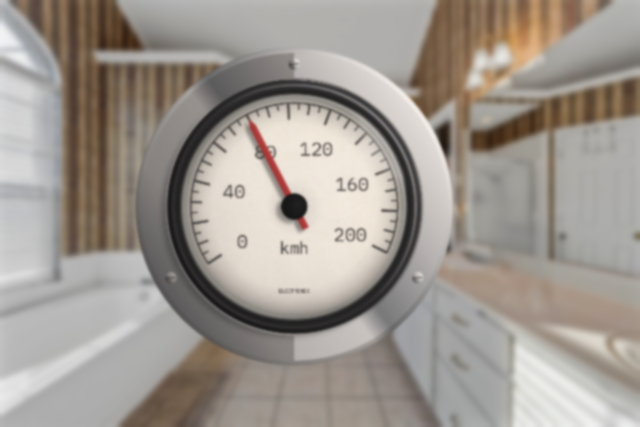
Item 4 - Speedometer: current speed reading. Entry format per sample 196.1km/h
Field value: 80km/h
